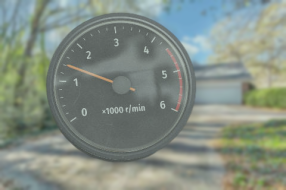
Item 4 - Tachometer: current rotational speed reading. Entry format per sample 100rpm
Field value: 1400rpm
